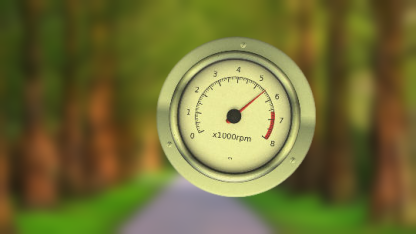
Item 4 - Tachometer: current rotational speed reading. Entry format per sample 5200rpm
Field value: 5500rpm
